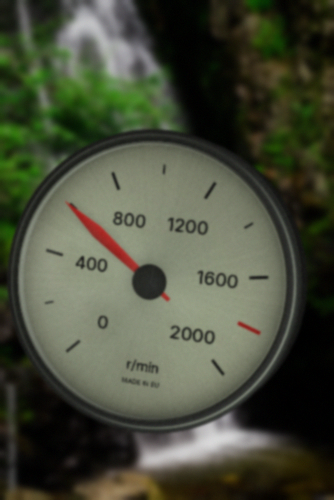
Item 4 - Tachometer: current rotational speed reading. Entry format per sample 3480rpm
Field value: 600rpm
